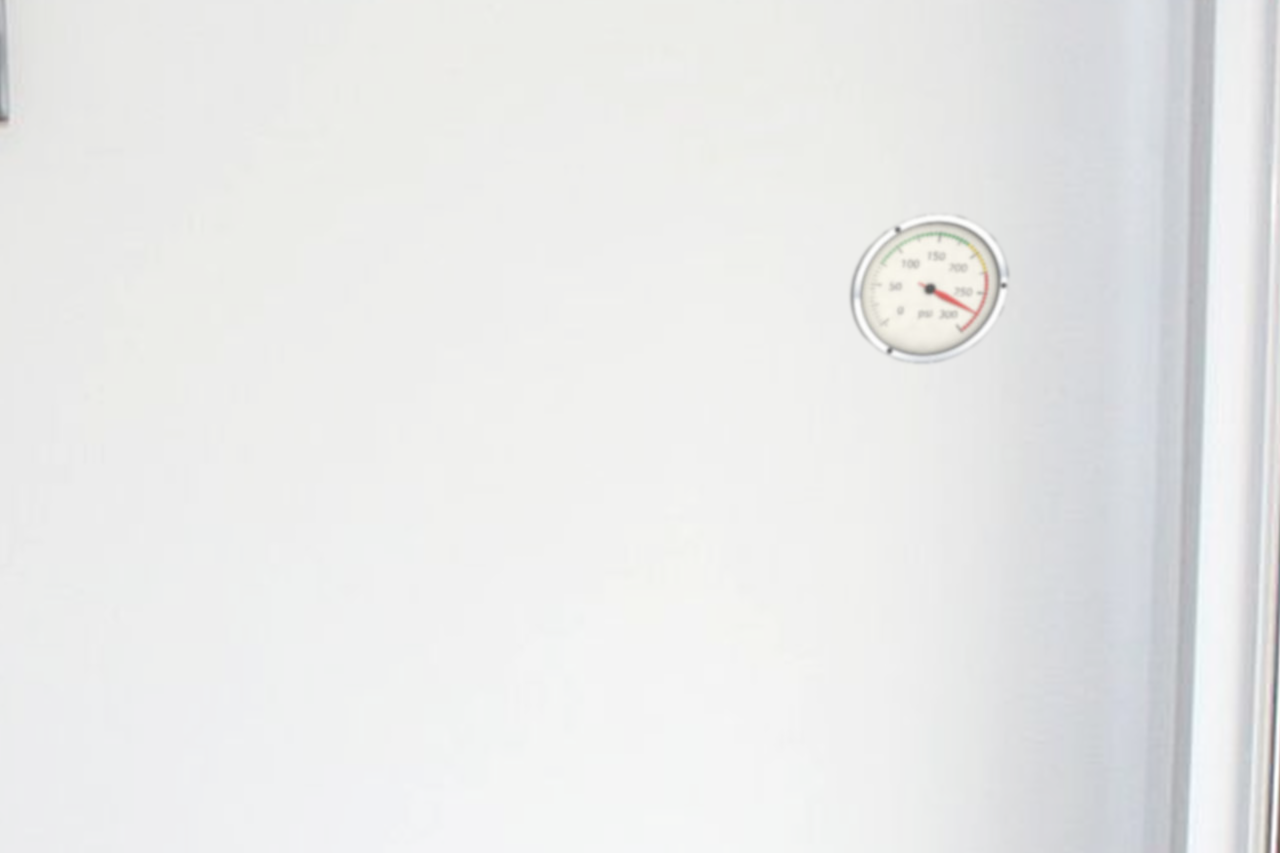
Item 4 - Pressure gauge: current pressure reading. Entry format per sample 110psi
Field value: 275psi
